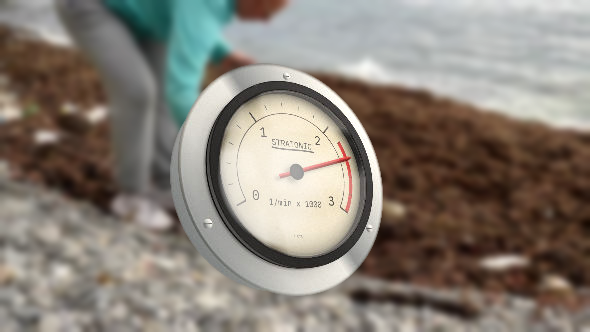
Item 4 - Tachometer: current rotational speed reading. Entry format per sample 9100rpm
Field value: 2400rpm
